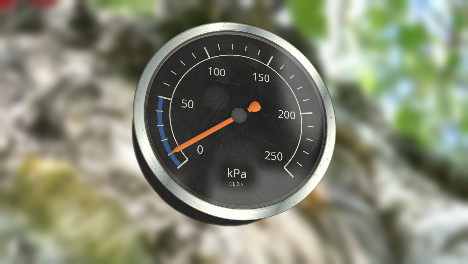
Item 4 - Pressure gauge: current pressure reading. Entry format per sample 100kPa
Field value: 10kPa
